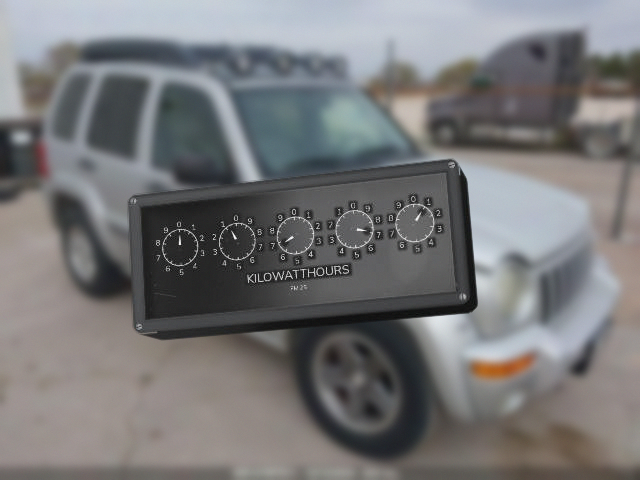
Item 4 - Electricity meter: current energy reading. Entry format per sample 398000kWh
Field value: 671kWh
